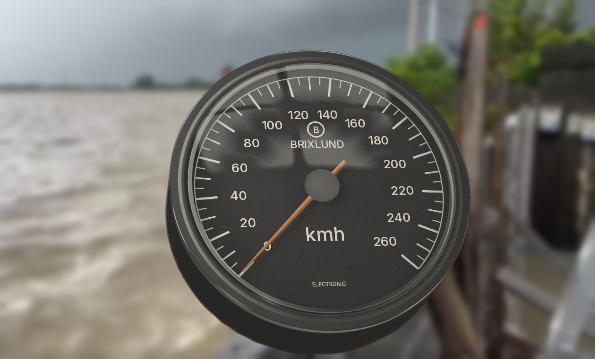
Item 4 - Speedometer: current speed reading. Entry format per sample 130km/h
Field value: 0km/h
